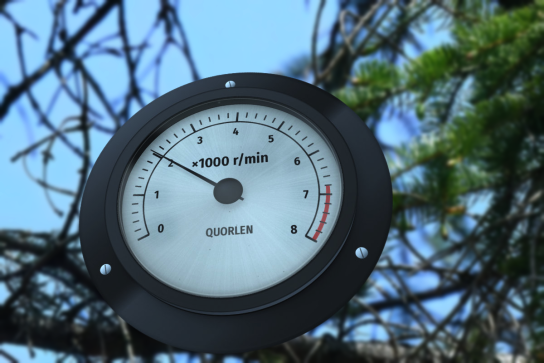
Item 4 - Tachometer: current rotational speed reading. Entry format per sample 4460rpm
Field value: 2000rpm
